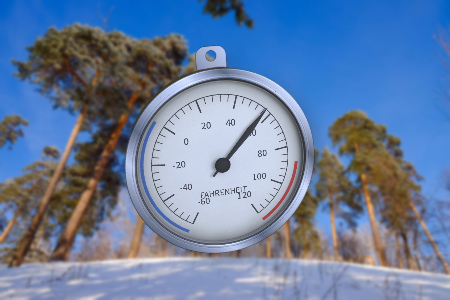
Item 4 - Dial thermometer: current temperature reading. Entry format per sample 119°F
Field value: 56°F
